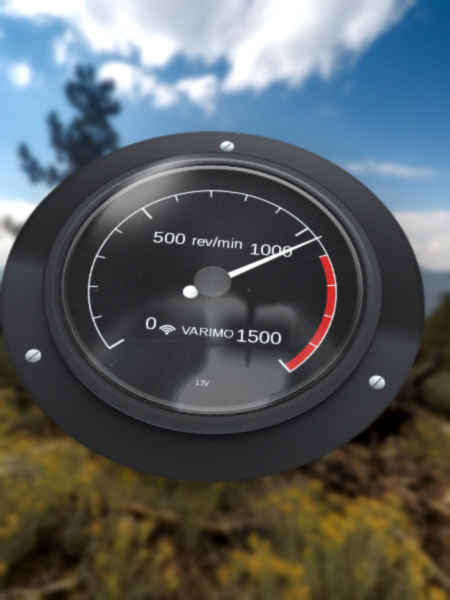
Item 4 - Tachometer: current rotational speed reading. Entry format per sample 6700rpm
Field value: 1050rpm
